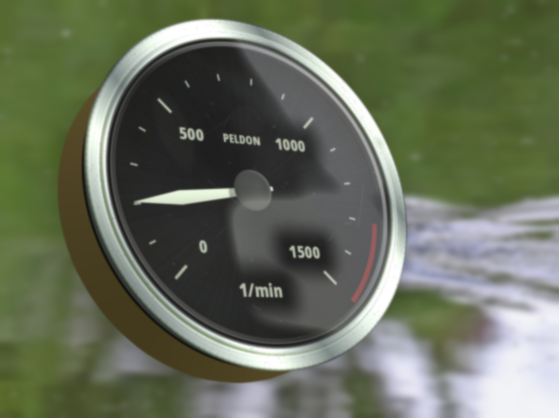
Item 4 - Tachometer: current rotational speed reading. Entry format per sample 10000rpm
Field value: 200rpm
